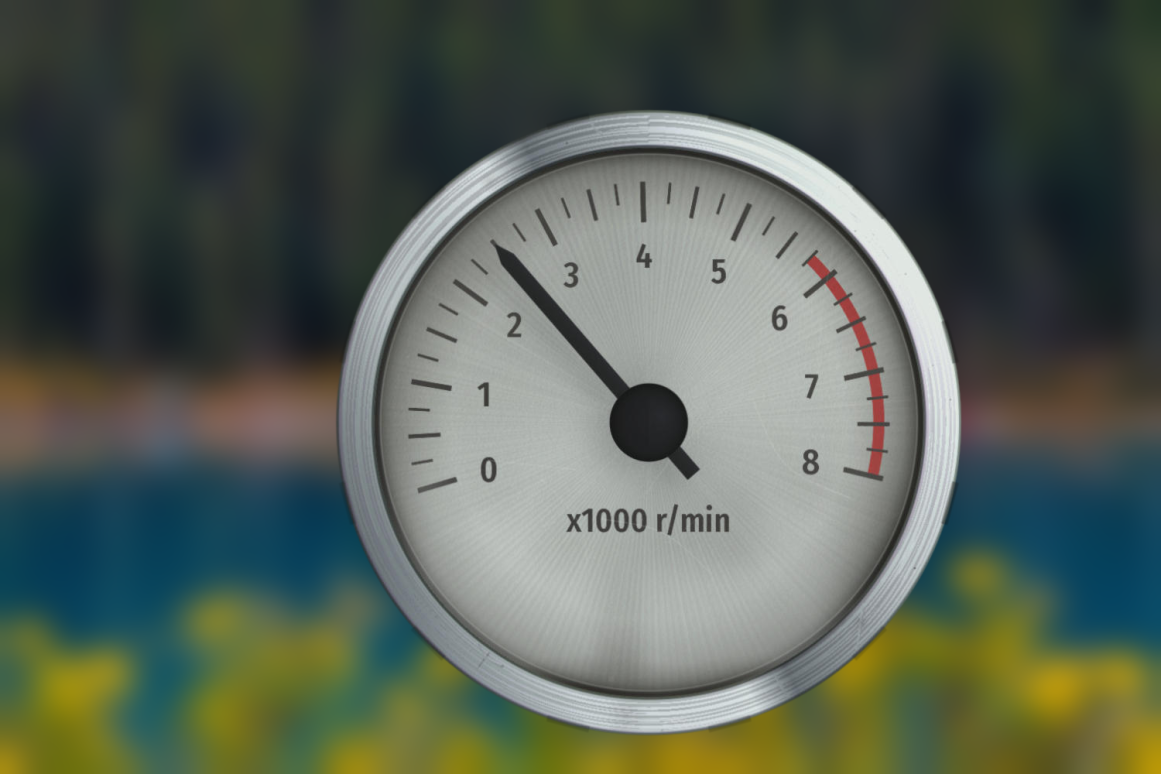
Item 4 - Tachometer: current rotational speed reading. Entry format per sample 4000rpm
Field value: 2500rpm
